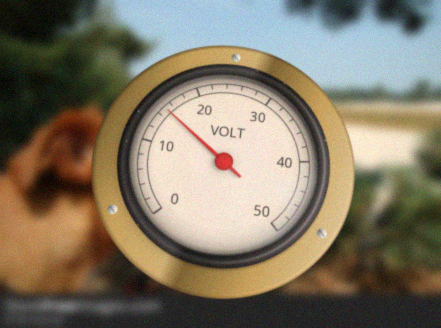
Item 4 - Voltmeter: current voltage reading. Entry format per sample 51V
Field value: 15V
